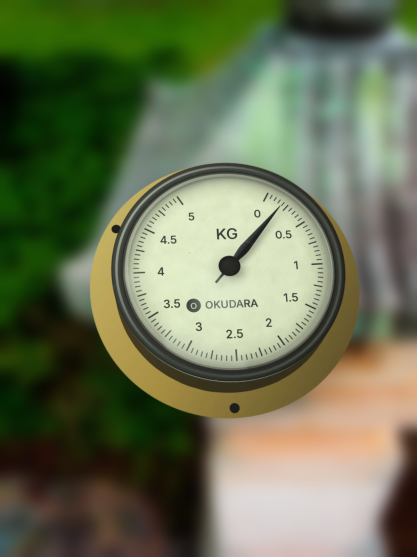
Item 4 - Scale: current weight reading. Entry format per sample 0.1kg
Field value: 0.2kg
